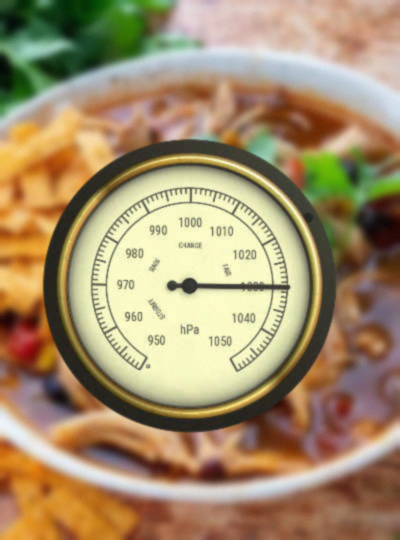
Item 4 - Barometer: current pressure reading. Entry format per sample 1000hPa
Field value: 1030hPa
